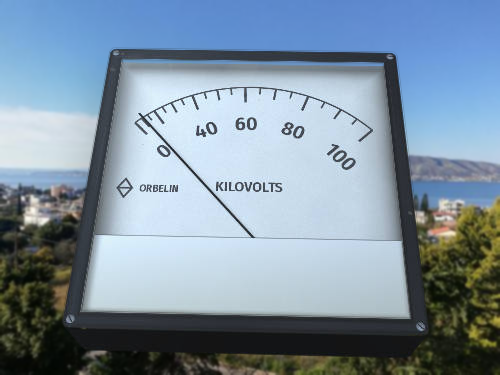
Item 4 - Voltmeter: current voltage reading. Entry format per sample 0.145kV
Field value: 10kV
